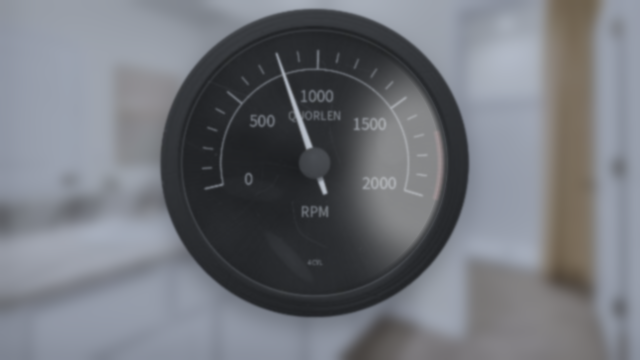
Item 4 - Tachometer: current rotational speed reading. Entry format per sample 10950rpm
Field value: 800rpm
